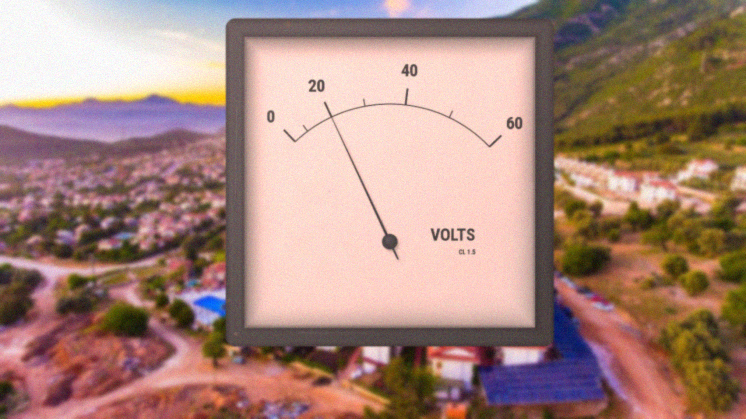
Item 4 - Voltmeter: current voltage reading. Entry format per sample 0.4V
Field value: 20V
